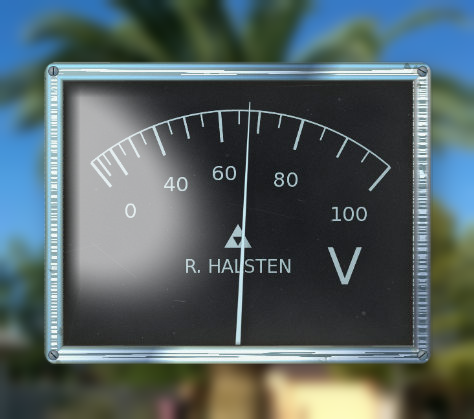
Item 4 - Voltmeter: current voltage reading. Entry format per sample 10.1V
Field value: 67.5V
